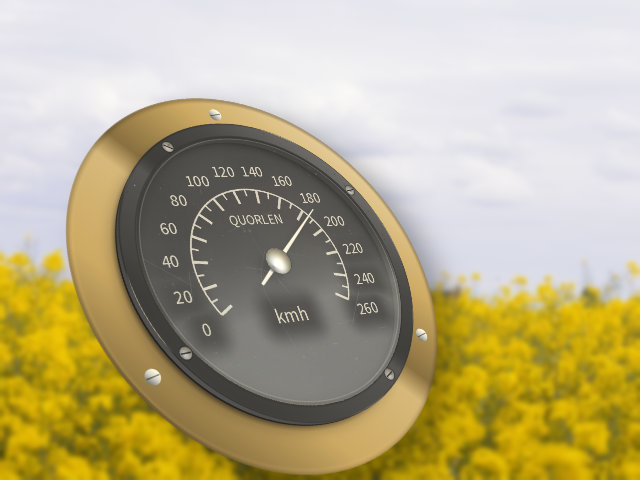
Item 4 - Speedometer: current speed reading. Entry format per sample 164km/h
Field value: 185km/h
